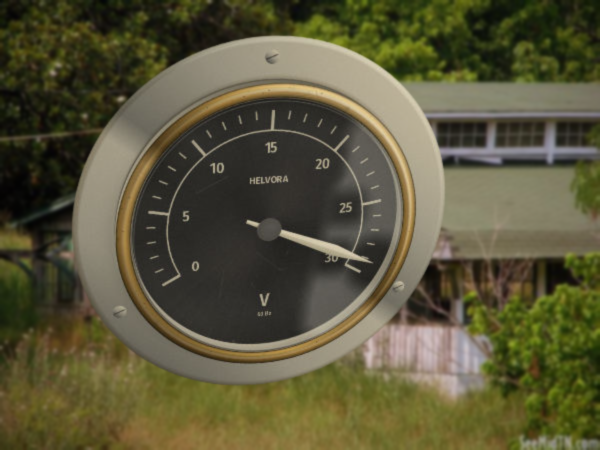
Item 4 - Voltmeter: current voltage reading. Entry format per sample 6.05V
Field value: 29V
